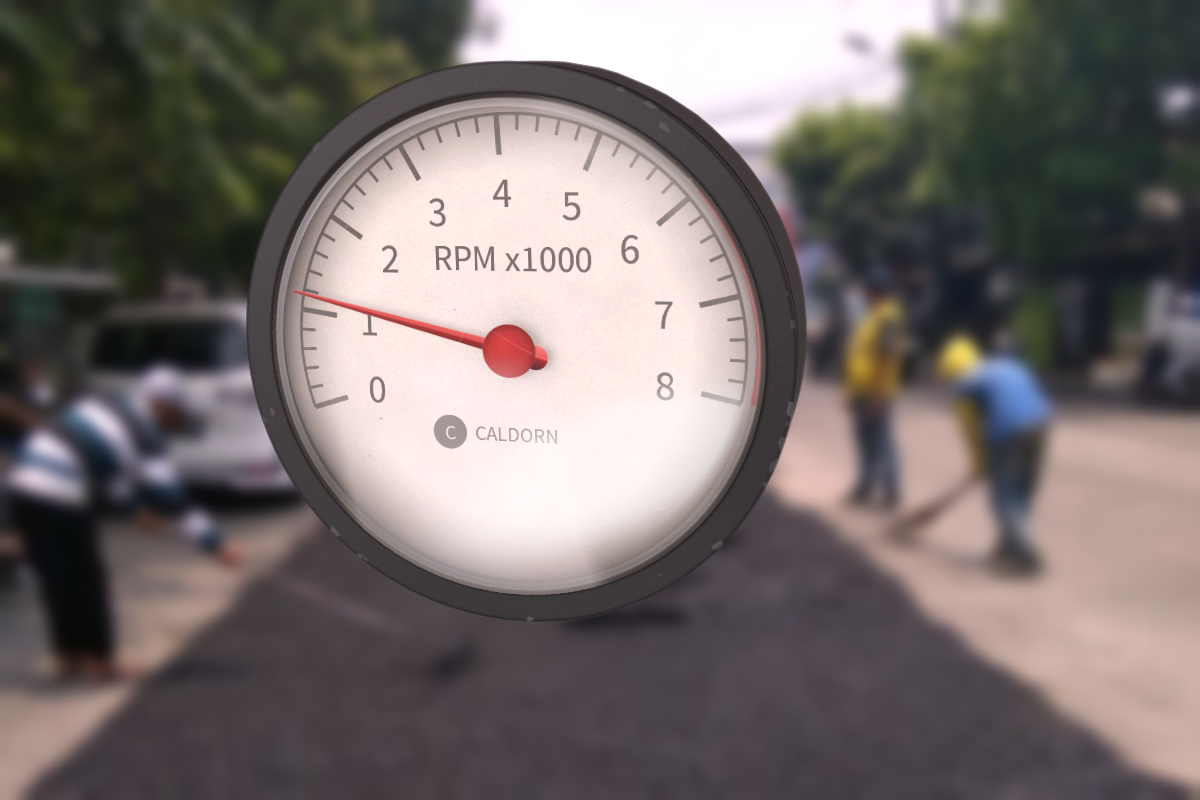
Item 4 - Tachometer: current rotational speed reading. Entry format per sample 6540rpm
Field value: 1200rpm
